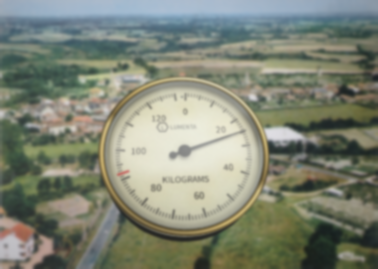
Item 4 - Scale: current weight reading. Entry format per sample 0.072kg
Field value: 25kg
